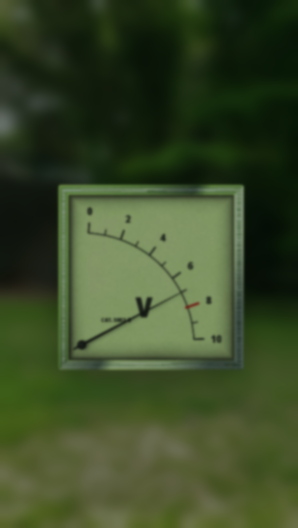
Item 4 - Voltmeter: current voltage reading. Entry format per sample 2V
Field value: 7V
